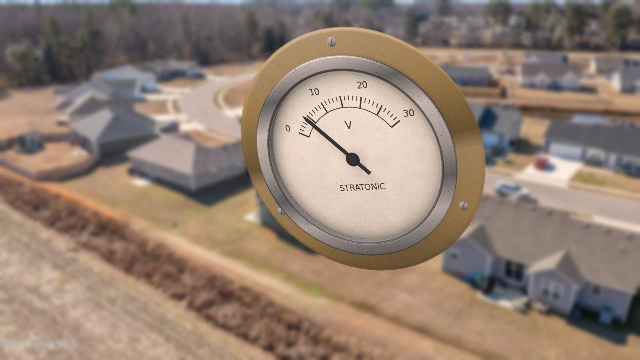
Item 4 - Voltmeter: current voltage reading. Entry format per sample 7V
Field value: 5V
